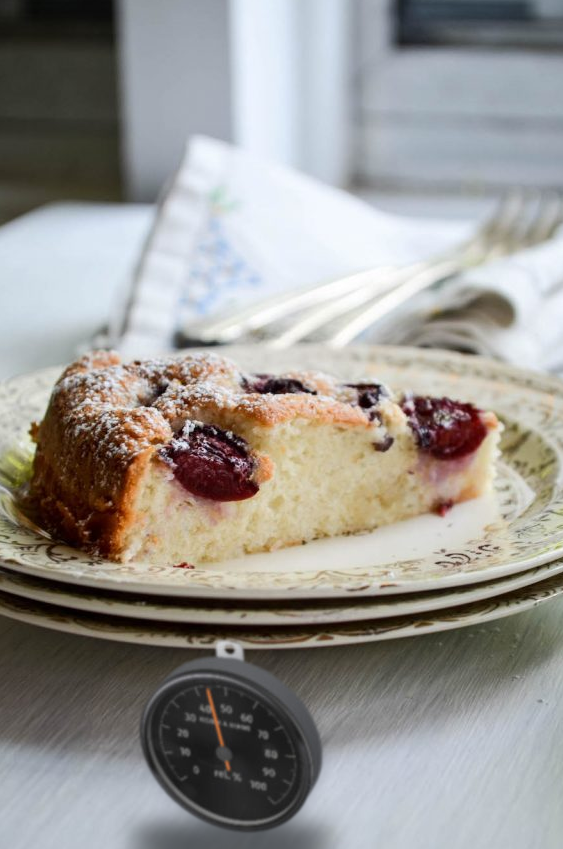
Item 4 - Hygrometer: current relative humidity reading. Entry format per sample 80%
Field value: 45%
